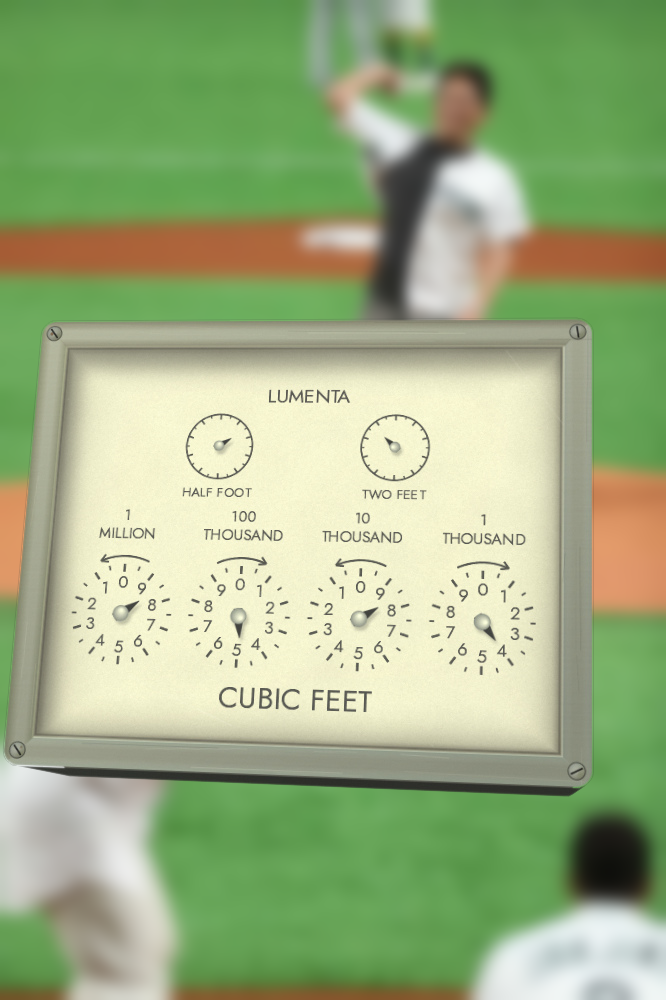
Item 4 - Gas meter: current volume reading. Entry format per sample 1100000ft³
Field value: 848400ft³
